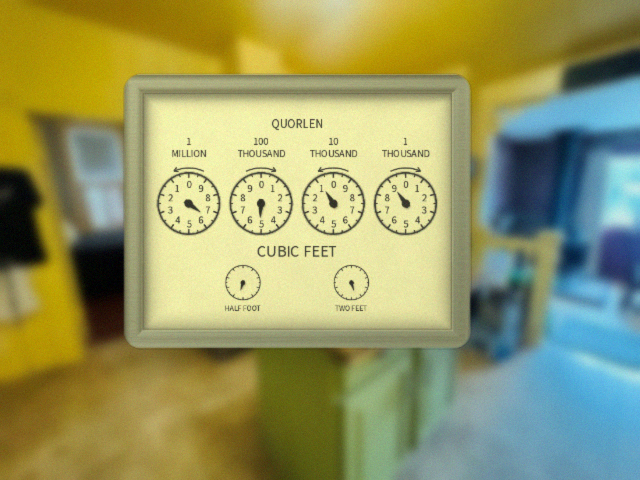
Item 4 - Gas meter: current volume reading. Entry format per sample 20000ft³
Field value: 650900ft³
